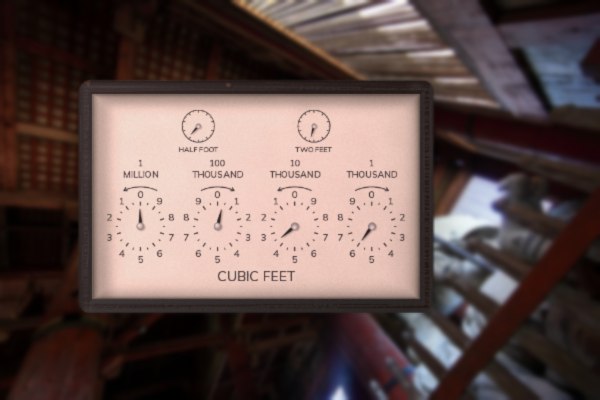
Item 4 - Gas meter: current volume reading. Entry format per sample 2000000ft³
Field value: 3600ft³
